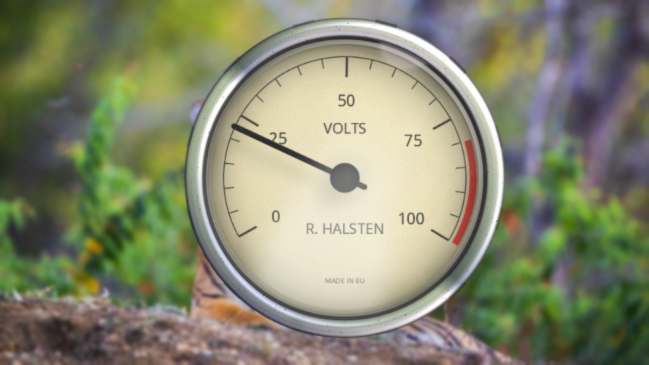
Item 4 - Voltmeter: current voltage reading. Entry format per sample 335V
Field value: 22.5V
